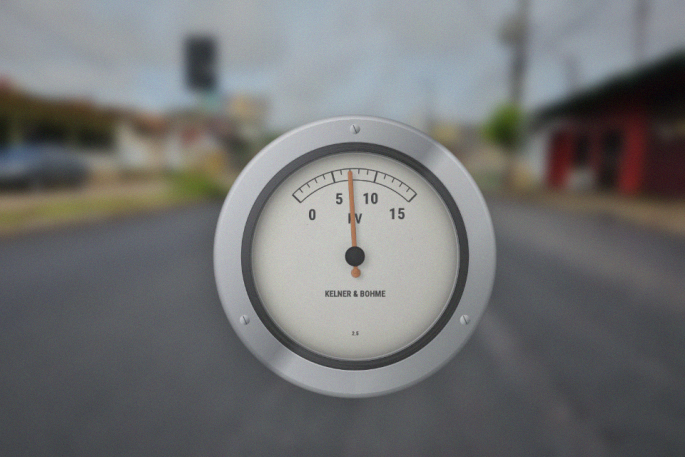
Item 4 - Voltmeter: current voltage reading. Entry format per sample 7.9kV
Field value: 7kV
